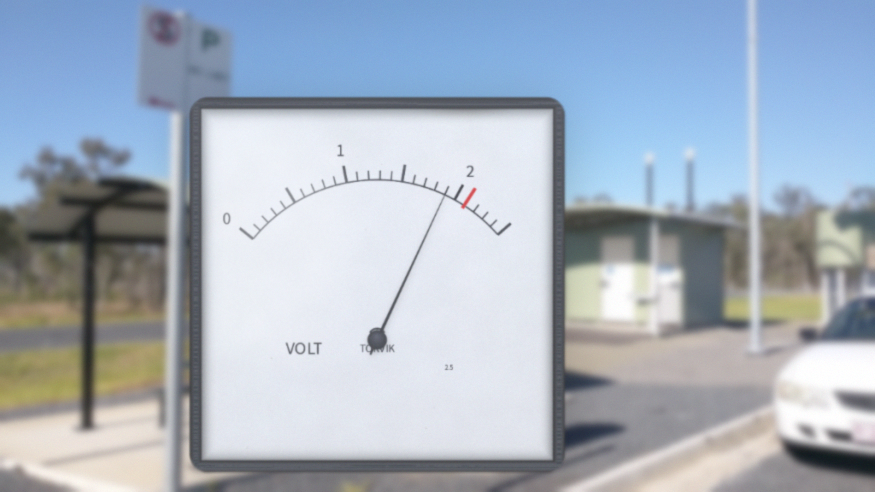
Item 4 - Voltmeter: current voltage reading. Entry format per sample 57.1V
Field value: 1.9V
